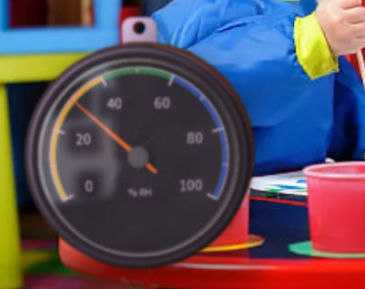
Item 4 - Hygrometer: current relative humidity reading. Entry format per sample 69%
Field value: 30%
